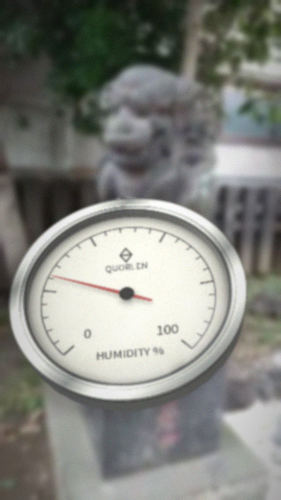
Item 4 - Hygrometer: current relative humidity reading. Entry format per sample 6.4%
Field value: 24%
